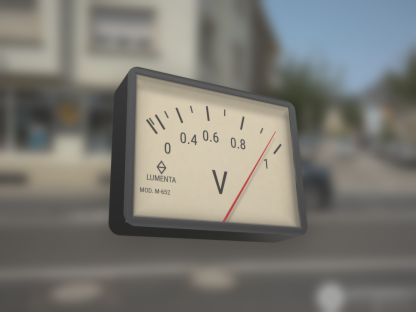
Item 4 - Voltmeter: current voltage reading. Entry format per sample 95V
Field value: 0.95V
